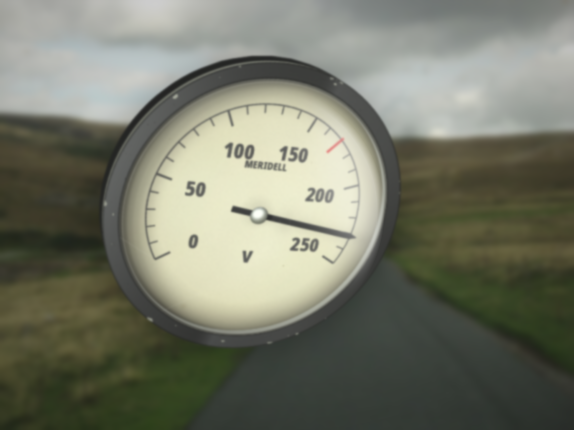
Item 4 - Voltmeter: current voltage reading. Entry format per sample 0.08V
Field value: 230V
